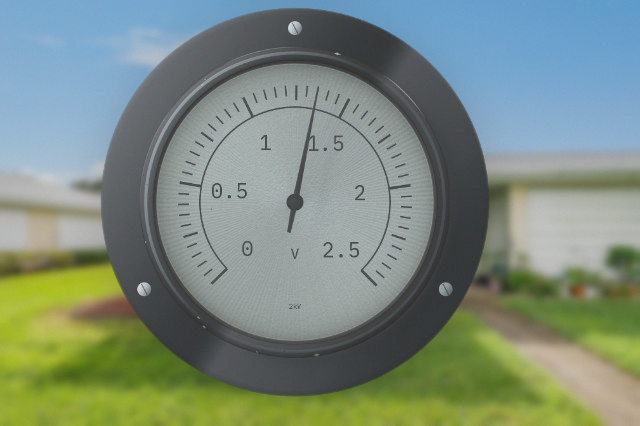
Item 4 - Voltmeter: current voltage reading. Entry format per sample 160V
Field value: 1.35V
